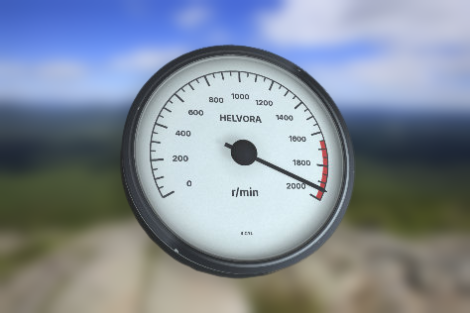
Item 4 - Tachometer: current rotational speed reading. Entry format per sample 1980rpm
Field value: 1950rpm
